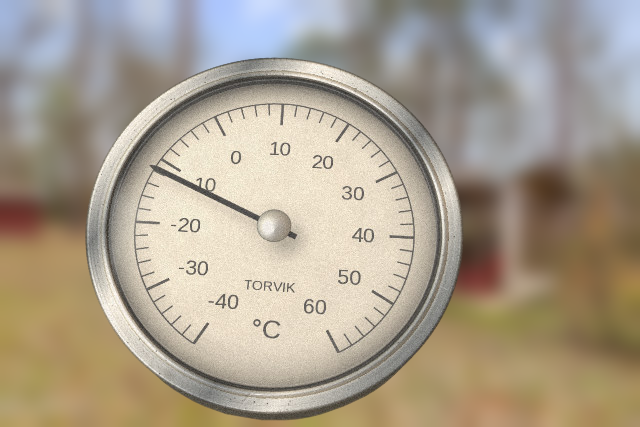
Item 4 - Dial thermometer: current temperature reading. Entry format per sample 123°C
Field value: -12°C
